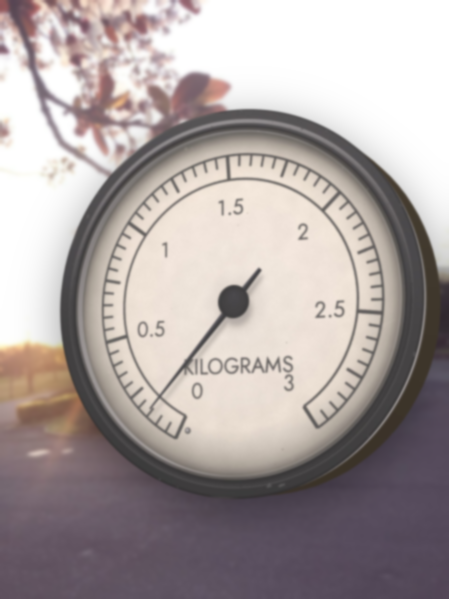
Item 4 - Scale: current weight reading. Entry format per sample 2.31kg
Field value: 0.15kg
